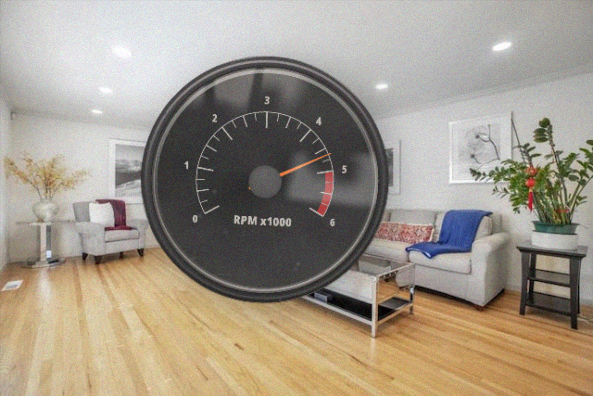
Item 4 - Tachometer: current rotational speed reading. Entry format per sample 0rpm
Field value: 4625rpm
